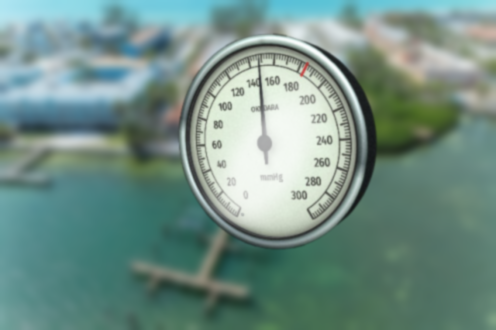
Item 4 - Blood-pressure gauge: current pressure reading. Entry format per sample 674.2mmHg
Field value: 150mmHg
